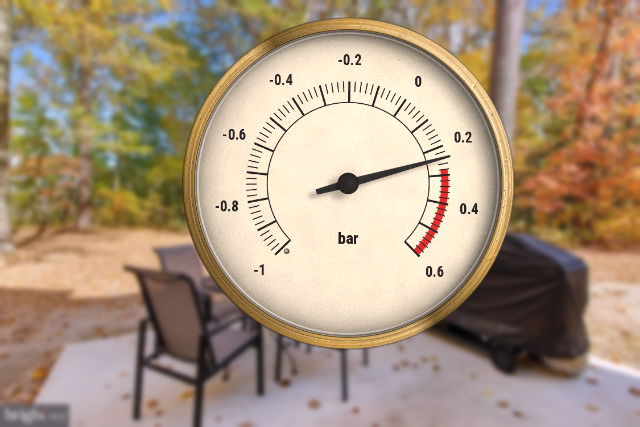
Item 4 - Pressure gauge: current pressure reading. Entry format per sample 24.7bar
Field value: 0.24bar
